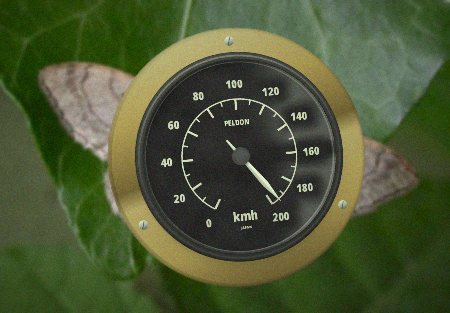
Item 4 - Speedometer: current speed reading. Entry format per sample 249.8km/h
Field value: 195km/h
